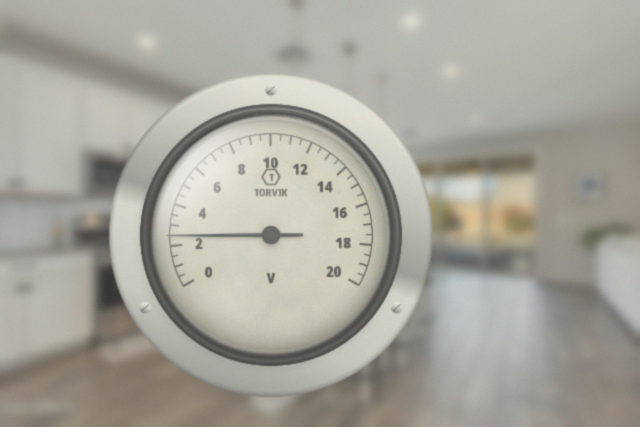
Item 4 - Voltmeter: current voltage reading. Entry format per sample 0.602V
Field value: 2.5V
